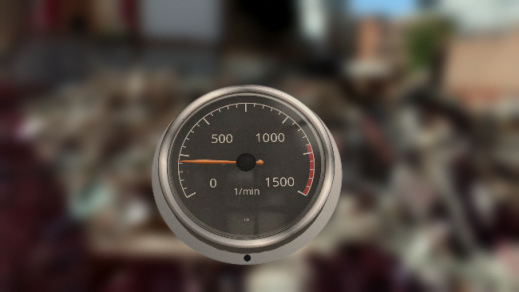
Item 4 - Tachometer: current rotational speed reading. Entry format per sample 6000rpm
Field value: 200rpm
